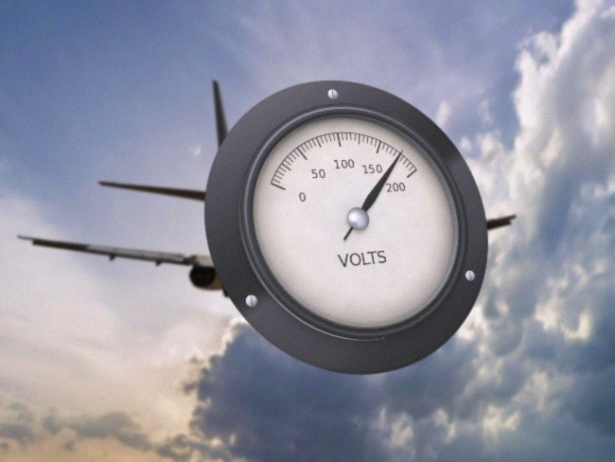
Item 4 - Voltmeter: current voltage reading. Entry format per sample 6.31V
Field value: 175V
